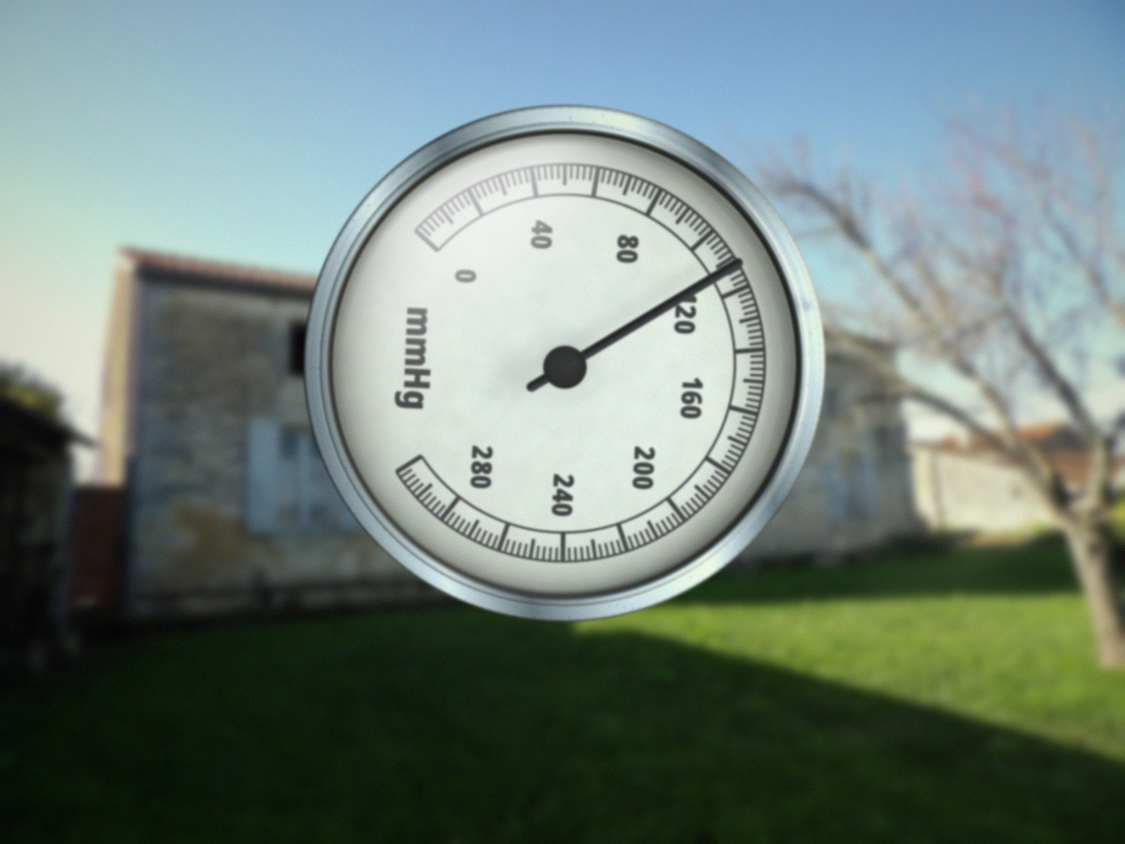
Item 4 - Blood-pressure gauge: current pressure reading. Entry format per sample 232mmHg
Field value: 112mmHg
